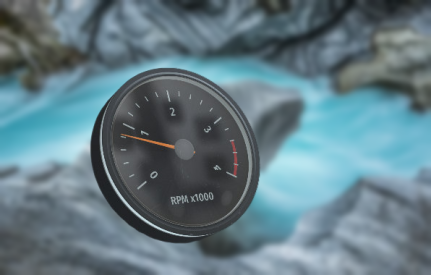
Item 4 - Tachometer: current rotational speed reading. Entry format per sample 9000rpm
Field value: 800rpm
